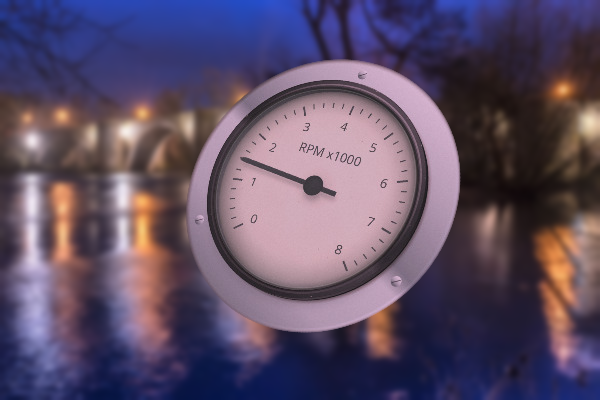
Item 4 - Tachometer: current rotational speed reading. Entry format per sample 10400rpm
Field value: 1400rpm
